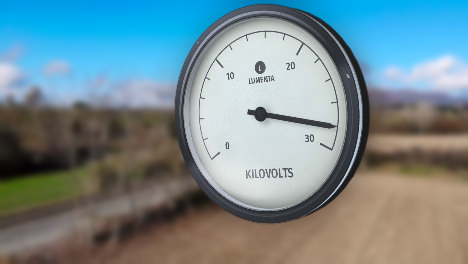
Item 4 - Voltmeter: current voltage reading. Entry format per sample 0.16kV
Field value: 28kV
